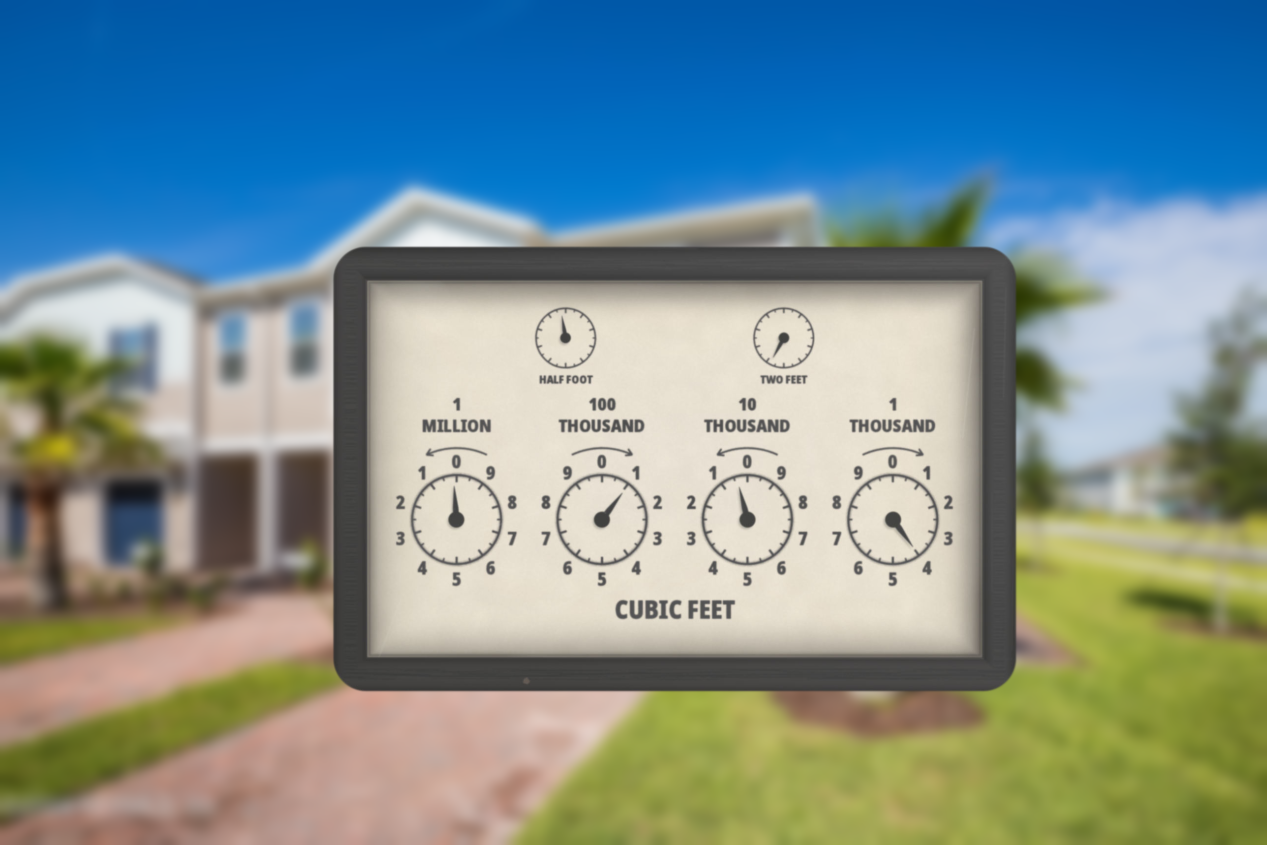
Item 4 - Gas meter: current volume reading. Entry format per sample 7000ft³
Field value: 10400ft³
